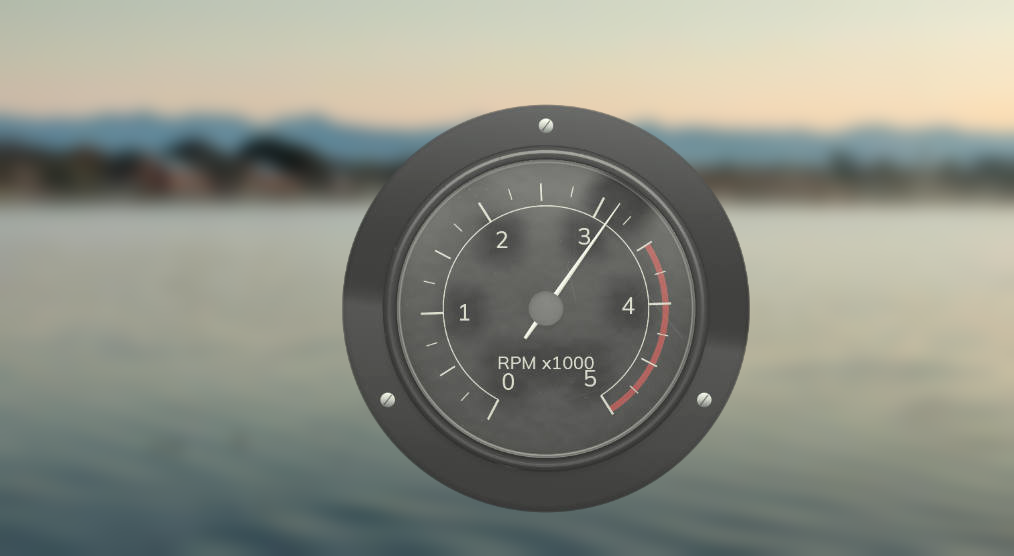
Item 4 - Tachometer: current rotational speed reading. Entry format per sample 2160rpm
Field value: 3125rpm
